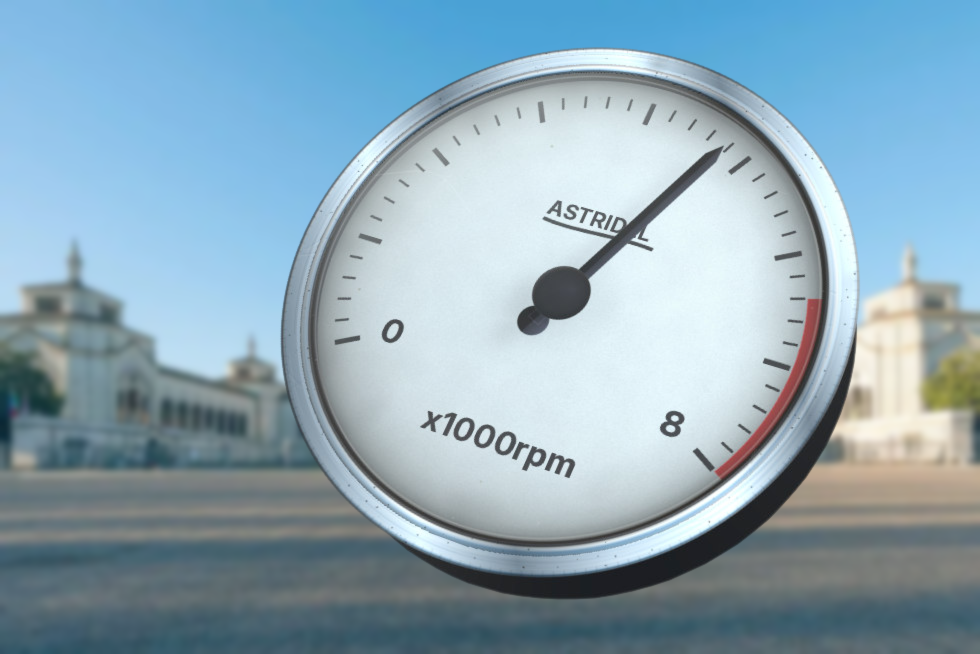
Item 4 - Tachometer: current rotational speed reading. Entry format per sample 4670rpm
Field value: 4800rpm
